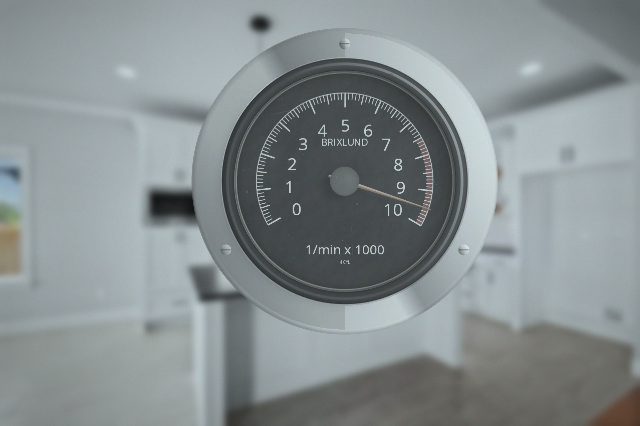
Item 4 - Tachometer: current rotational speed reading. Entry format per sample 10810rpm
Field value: 9500rpm
